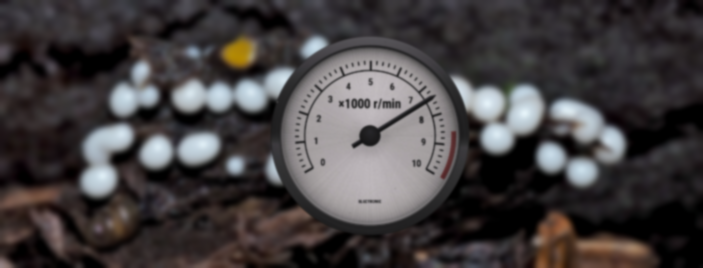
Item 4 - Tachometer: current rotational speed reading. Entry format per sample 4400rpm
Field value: 7400rpm
